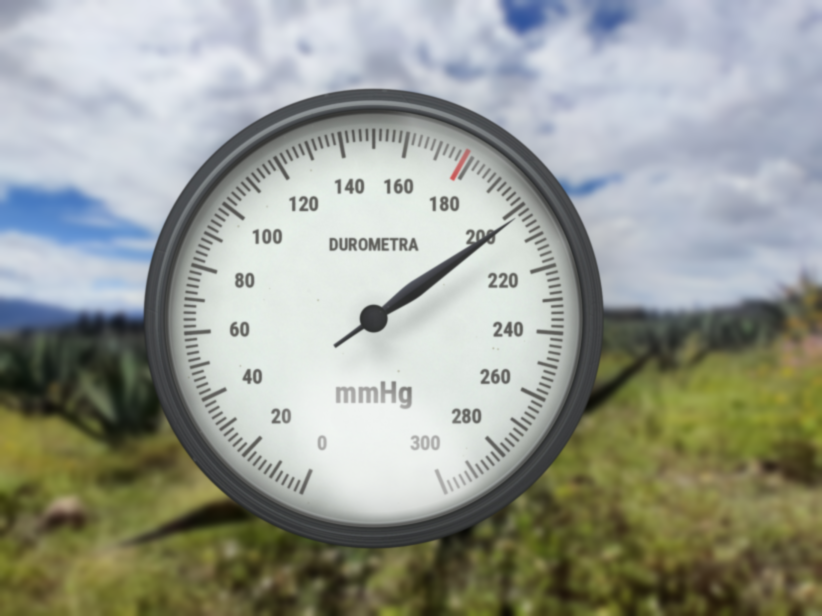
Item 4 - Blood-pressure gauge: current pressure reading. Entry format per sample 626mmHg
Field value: 202mmHg
